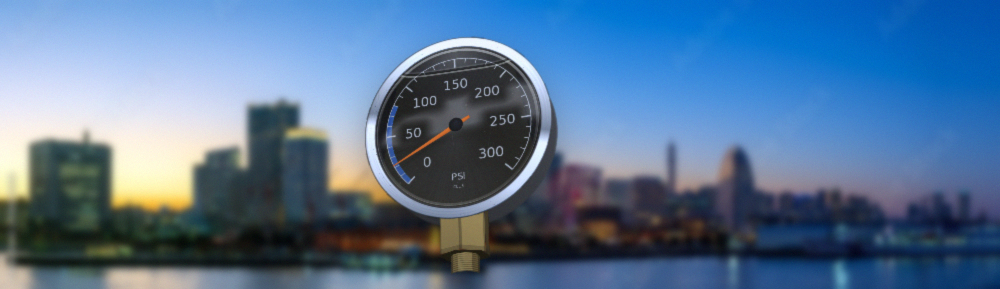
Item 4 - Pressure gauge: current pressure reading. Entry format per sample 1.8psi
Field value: 20psi
